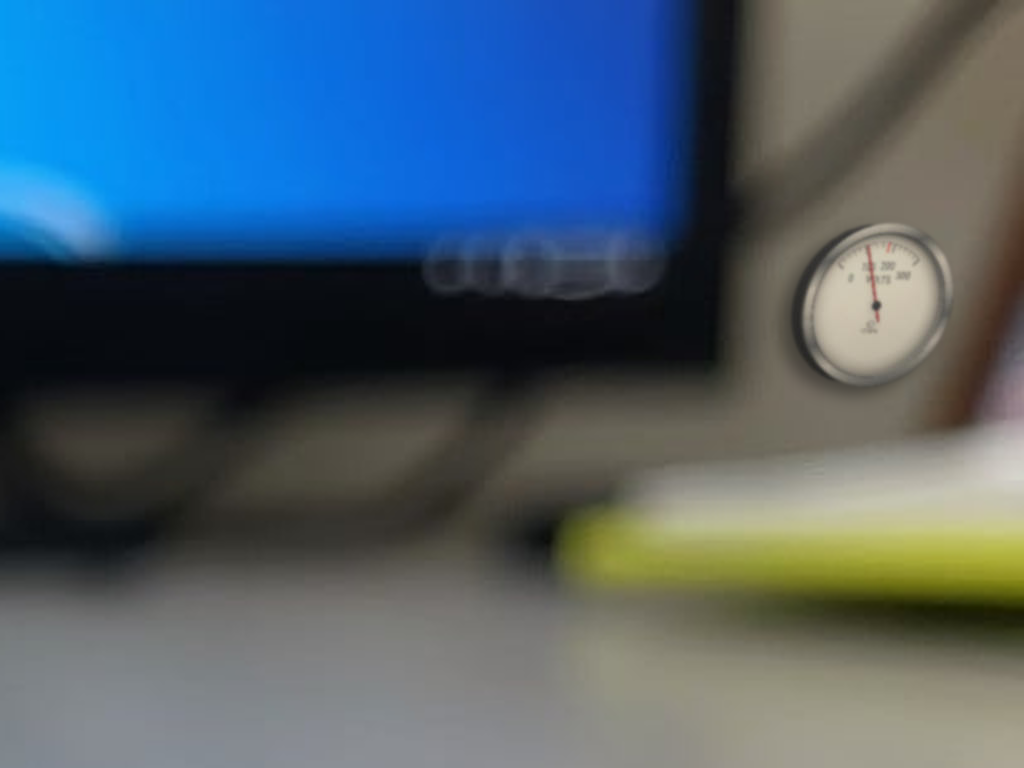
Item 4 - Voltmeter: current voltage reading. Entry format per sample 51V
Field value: 100V
